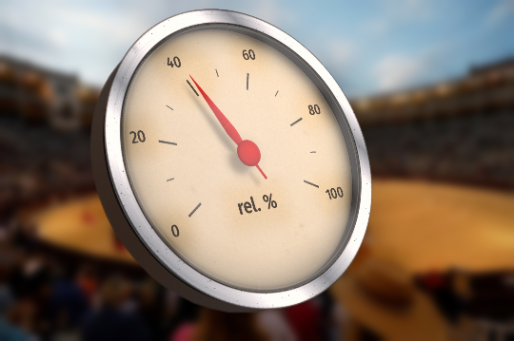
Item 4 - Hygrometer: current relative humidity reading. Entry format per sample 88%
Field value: 40%
